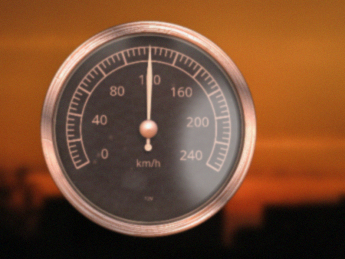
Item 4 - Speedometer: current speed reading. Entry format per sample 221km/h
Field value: 120km/h
